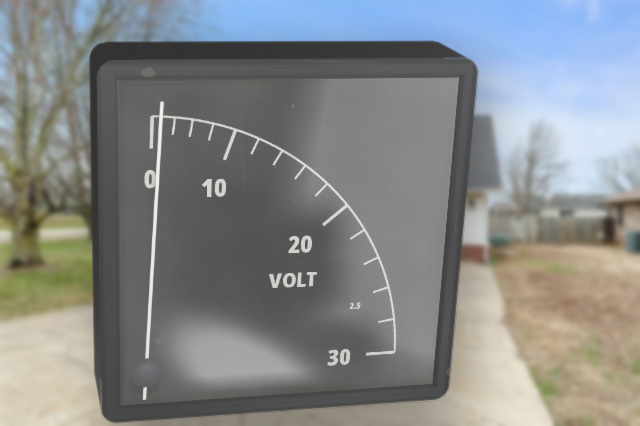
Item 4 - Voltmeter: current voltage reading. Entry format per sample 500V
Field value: 2V
